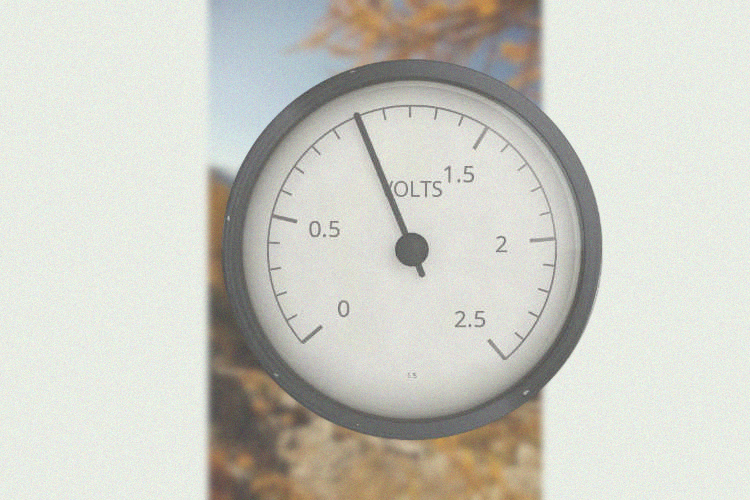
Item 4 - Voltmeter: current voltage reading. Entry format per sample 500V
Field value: 1V
